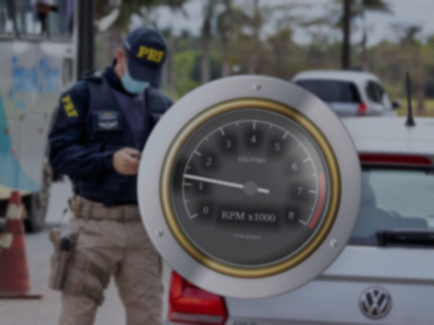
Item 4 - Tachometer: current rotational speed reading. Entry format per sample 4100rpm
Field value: 1250rpm
